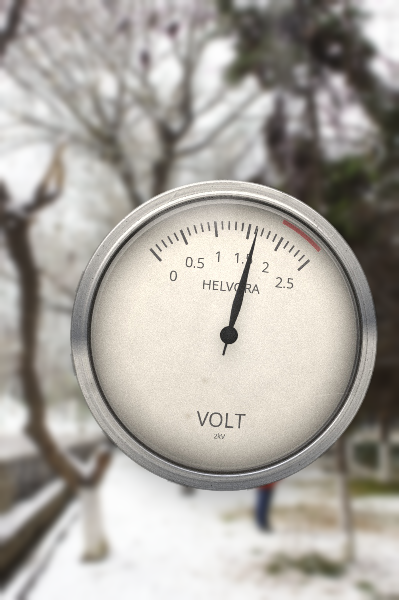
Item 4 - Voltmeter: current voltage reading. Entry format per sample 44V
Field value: 1.6V
